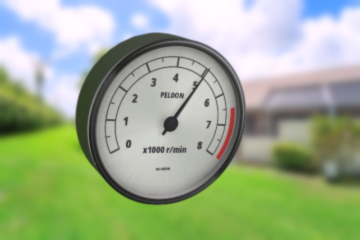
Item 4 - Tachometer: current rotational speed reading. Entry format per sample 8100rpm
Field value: 5000rpm
